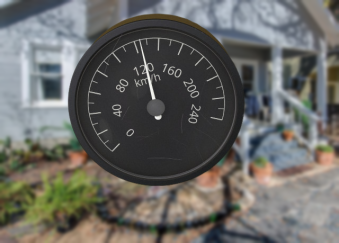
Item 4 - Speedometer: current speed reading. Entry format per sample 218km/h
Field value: 125km/h
